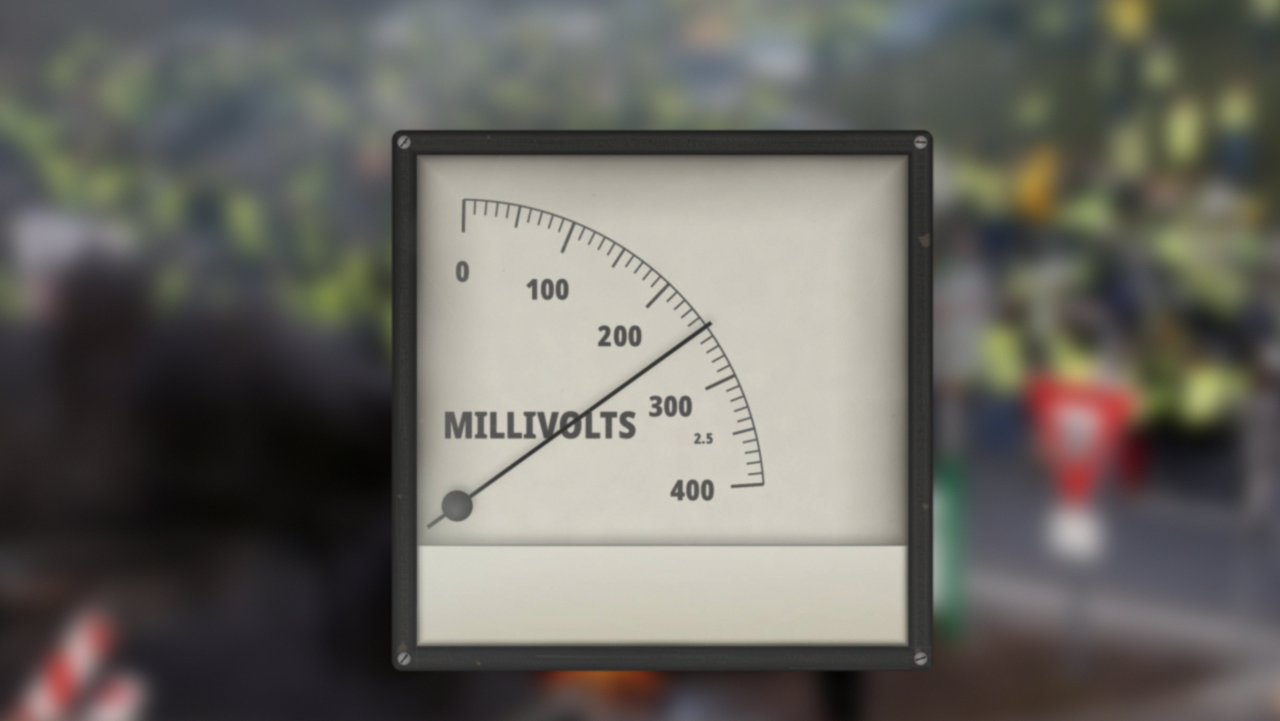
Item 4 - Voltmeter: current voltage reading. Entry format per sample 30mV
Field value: 250mV
